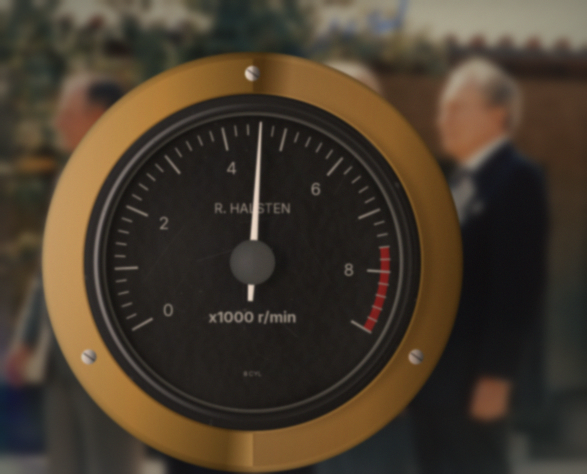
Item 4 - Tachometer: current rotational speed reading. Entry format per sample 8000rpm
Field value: 4600rpm
